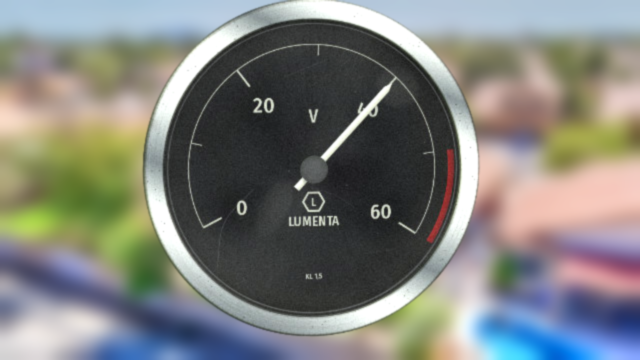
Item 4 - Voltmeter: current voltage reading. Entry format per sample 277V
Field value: 40V
